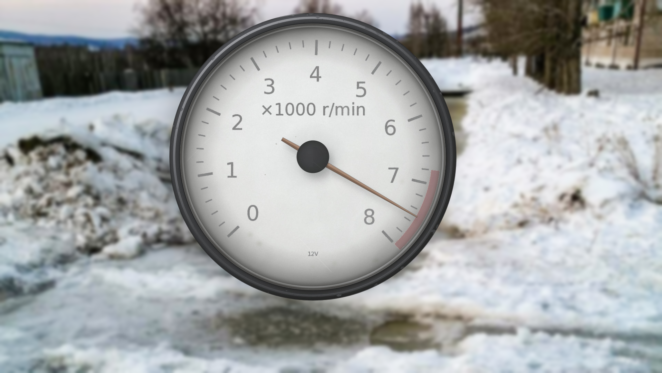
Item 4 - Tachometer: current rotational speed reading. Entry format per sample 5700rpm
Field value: 7500rpm
